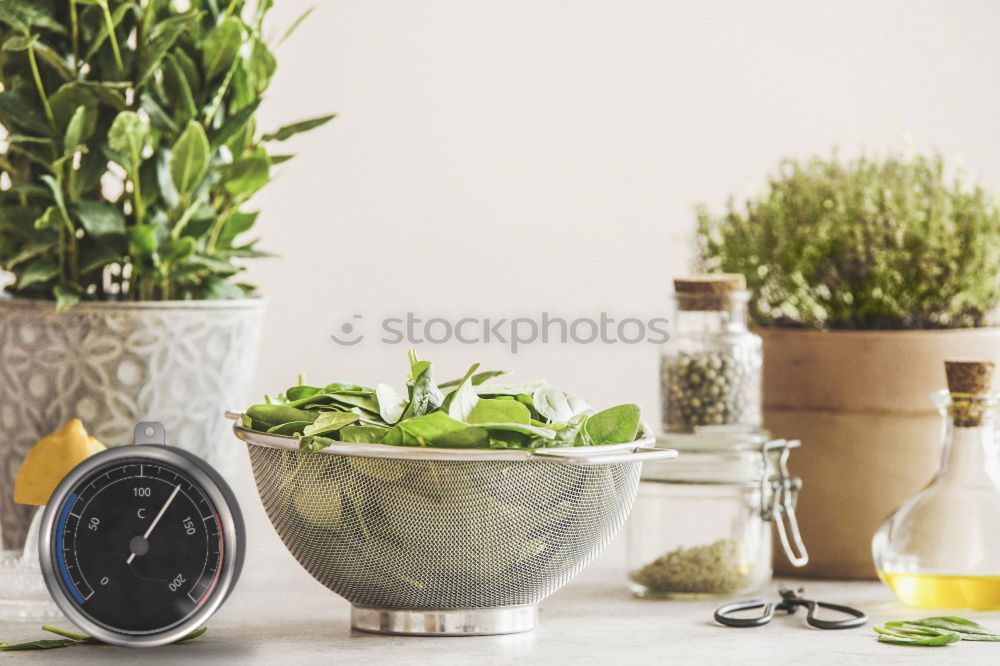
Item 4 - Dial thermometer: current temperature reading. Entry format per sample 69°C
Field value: 125°C
